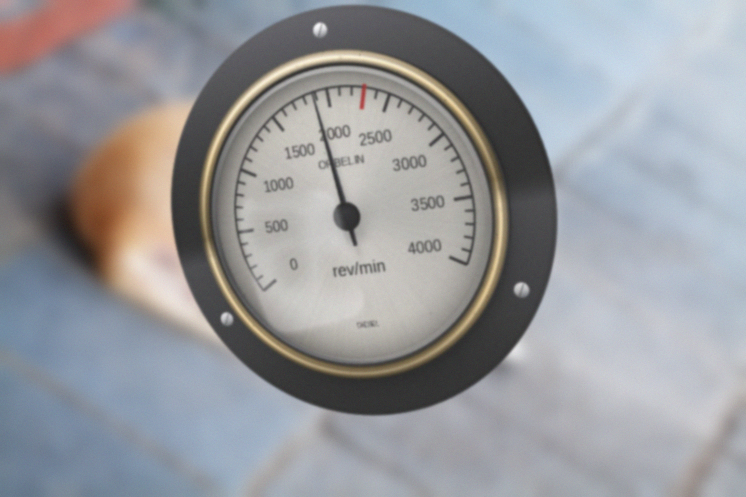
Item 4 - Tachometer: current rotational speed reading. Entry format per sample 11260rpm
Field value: 1900rpm
